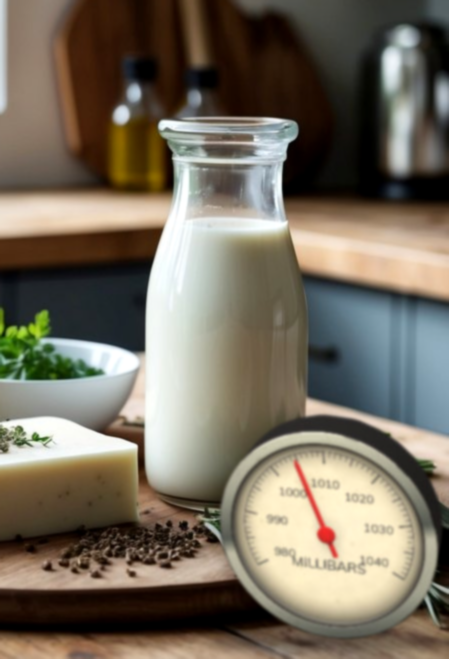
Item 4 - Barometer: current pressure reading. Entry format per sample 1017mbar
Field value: 1005mbar
